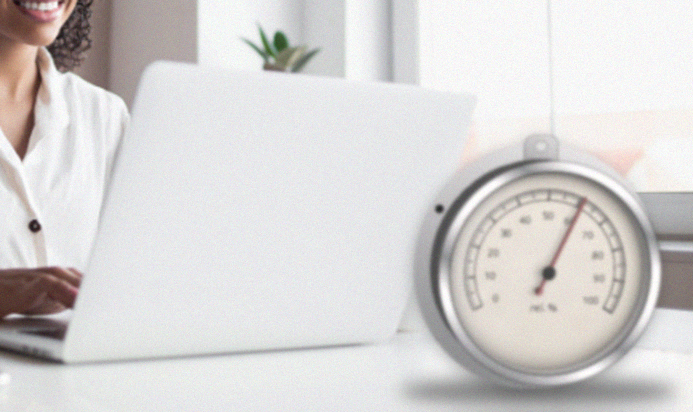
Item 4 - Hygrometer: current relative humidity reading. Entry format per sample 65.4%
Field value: 60%
